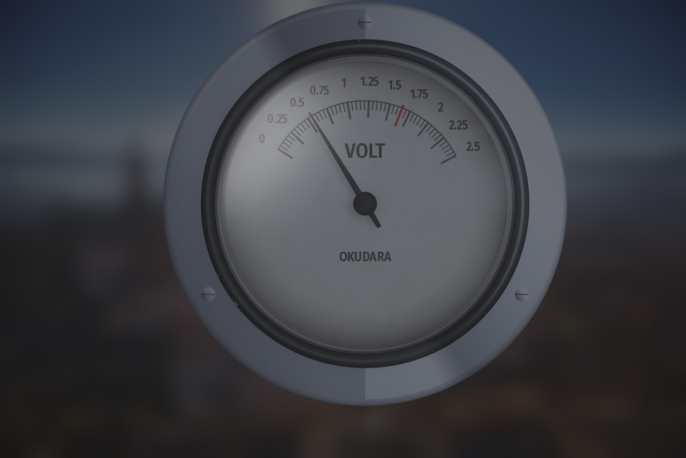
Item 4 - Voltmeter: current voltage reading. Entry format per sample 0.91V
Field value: 0.55V
